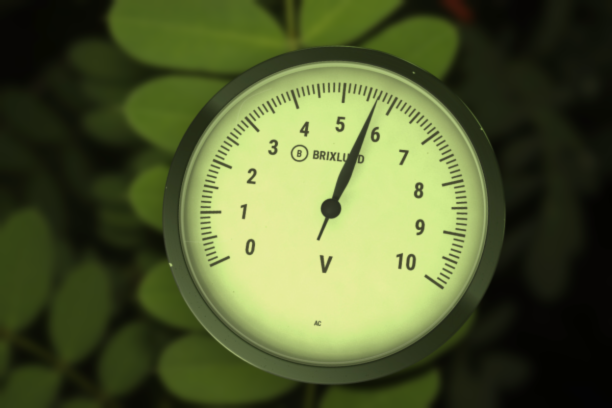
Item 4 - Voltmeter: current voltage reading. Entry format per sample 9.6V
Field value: 5.7V
